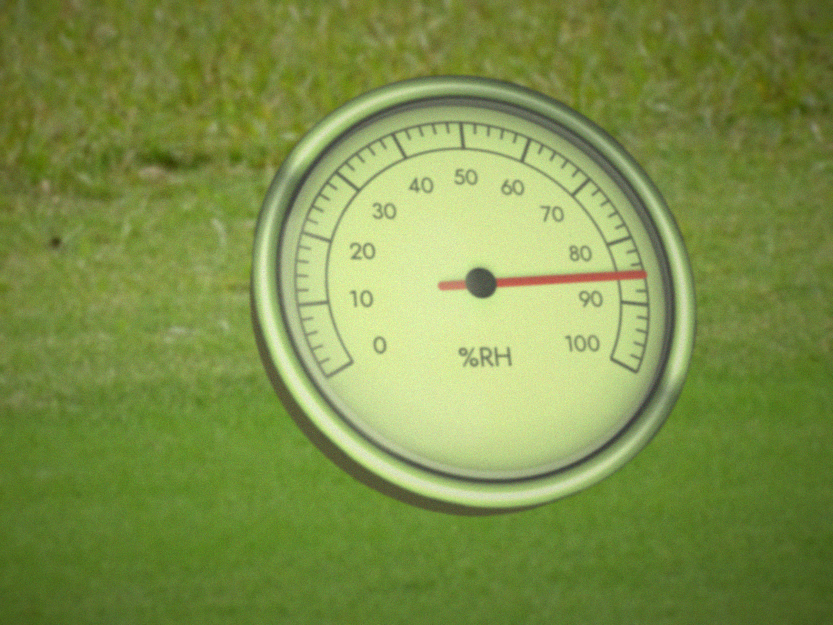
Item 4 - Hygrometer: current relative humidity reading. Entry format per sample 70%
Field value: 86%
